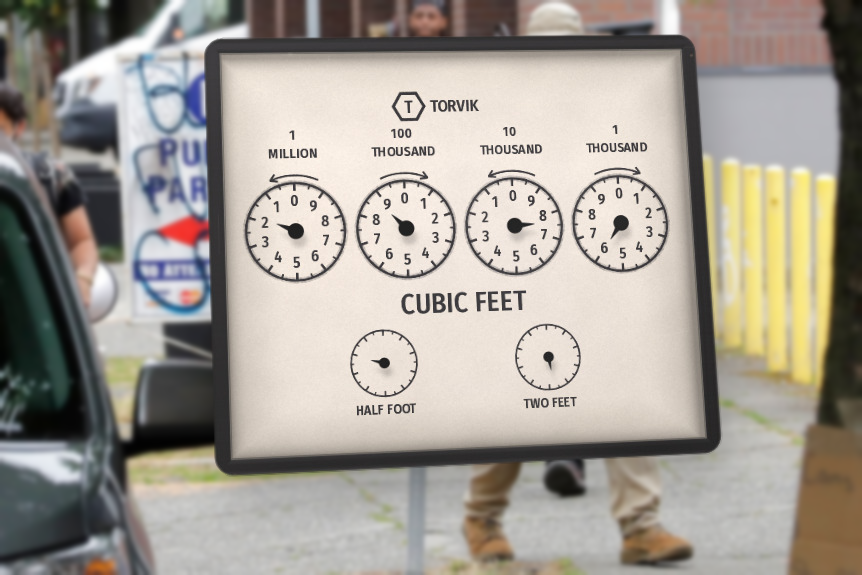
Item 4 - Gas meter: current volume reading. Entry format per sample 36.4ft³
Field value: 187600ft³
